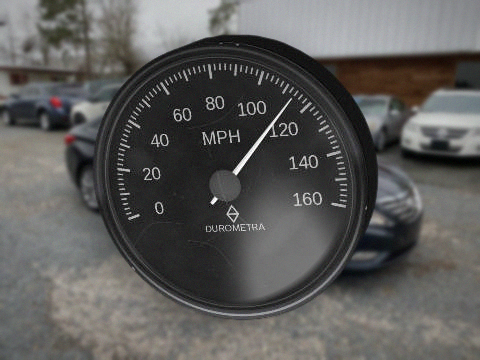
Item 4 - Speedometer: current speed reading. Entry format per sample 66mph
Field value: 114mph
